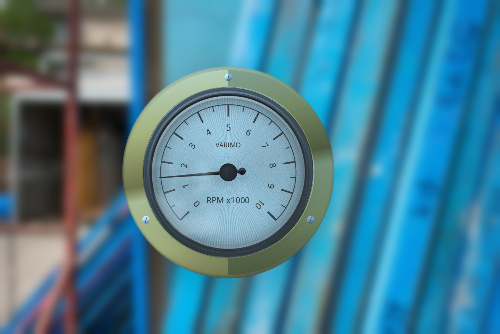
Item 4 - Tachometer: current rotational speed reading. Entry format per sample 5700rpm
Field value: 1500rpm
